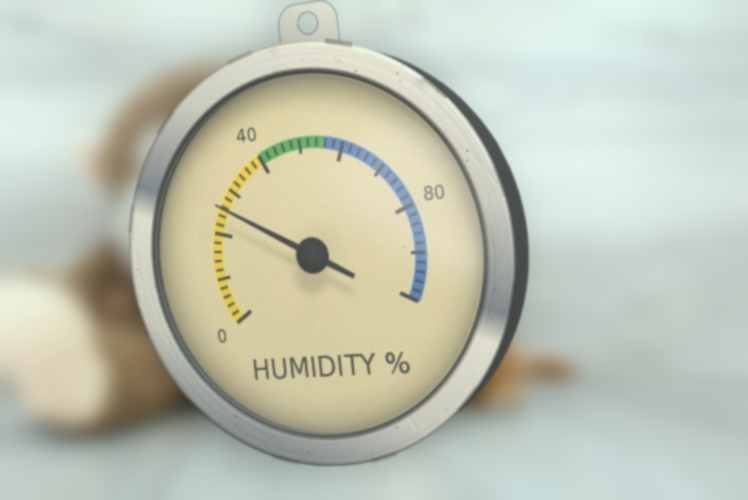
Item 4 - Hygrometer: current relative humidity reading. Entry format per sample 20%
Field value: 26%
